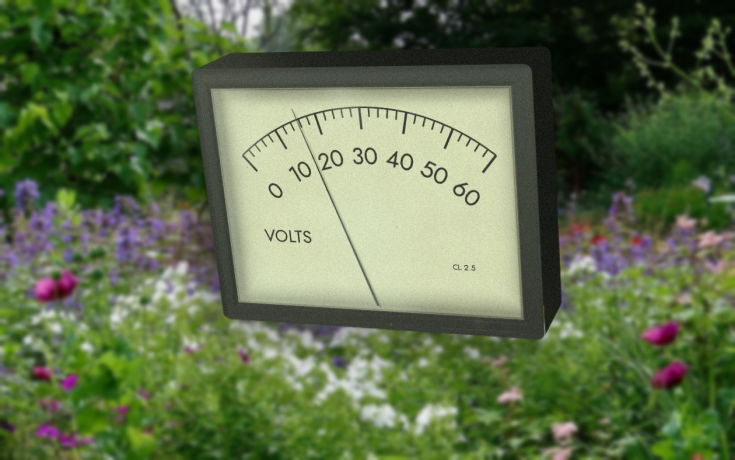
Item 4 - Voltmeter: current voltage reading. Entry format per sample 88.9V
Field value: 16V
